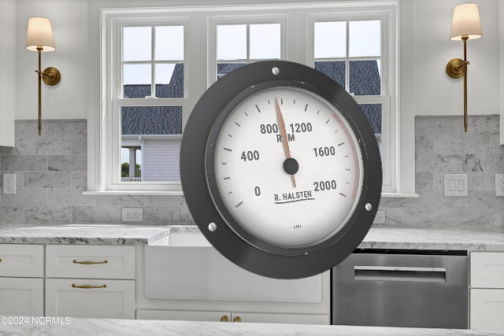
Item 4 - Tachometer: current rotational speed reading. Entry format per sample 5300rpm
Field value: 950rpm
